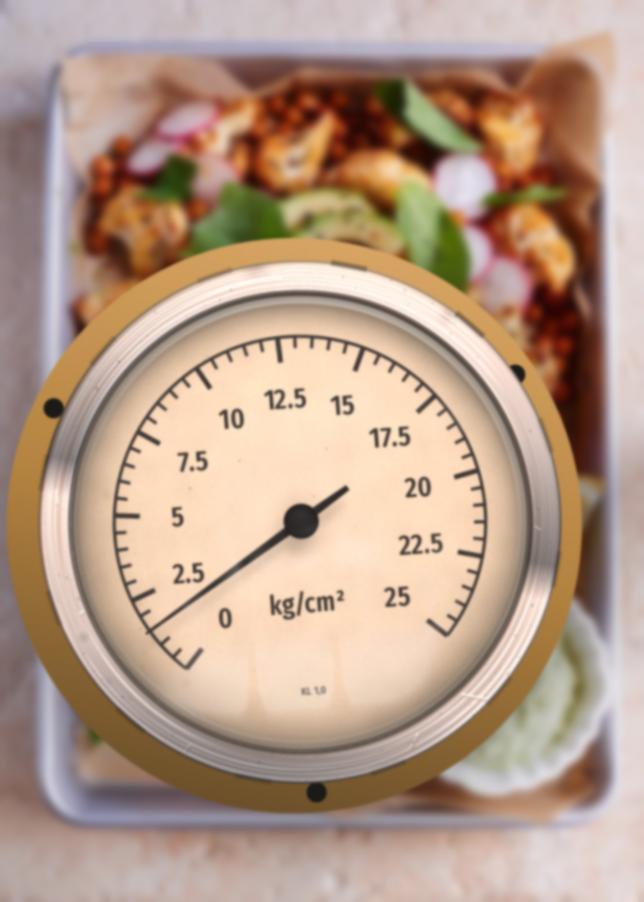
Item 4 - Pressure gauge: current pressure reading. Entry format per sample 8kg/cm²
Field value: 1.5kg/cm²
